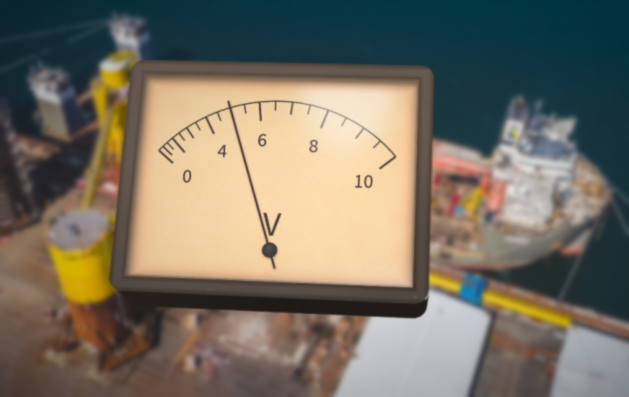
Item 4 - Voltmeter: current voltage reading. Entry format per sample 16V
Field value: 5V
